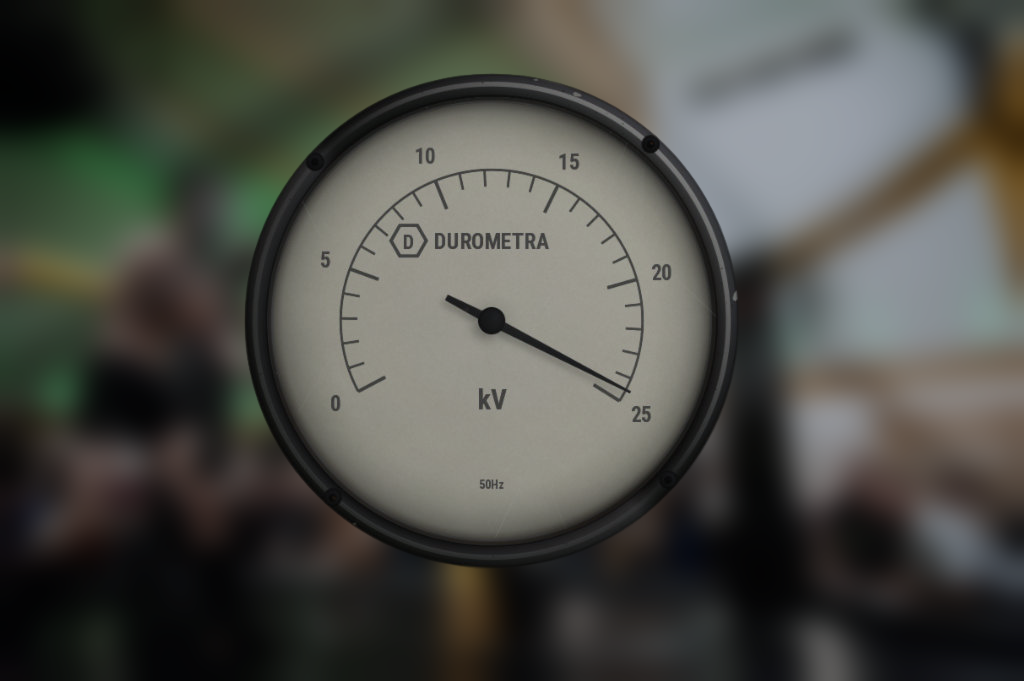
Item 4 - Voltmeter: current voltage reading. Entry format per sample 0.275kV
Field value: 24.5kV
